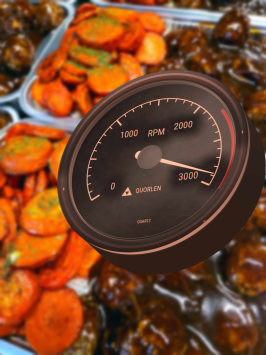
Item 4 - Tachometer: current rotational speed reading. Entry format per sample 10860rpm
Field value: 2900rpm
